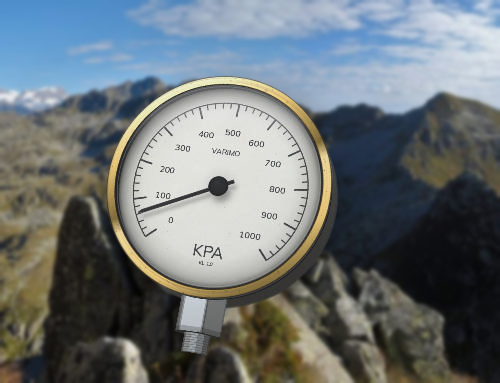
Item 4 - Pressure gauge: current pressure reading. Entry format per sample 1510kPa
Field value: 60kPa
